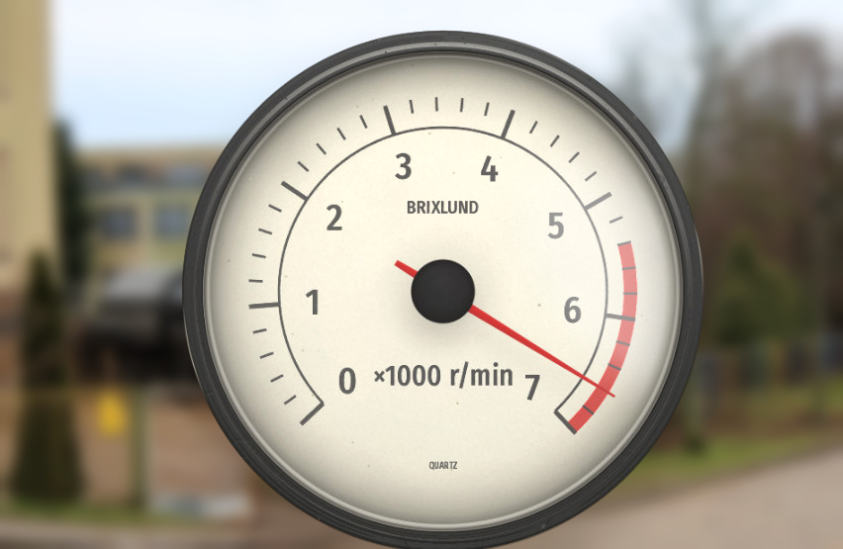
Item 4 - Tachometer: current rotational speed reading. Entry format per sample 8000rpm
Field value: 6600rpm
